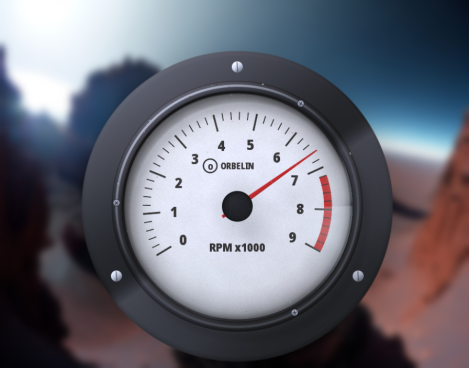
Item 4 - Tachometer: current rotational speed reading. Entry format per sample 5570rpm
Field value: 6600rpm
